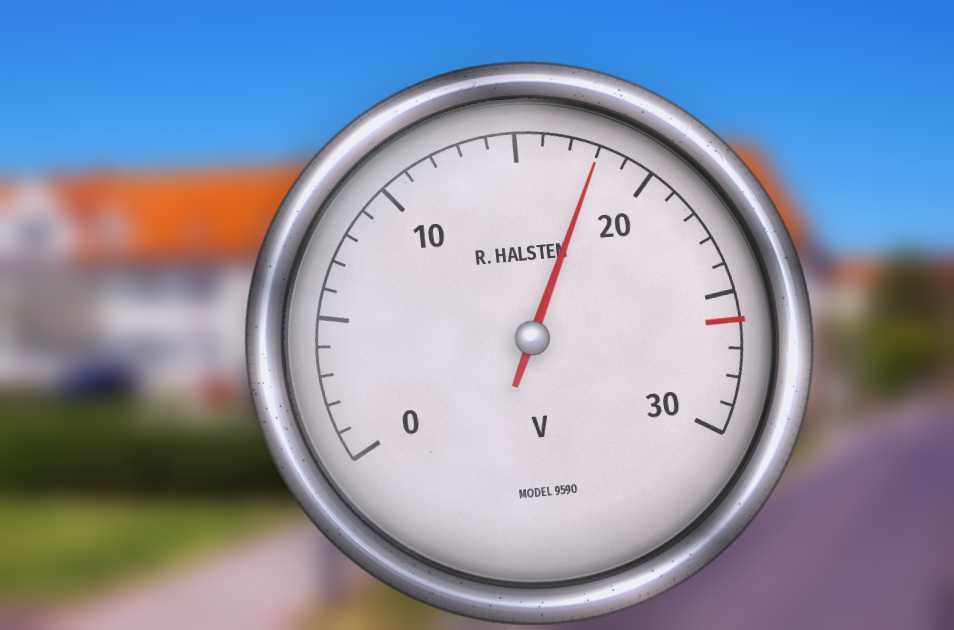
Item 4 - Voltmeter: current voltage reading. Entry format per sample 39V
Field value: 18V
